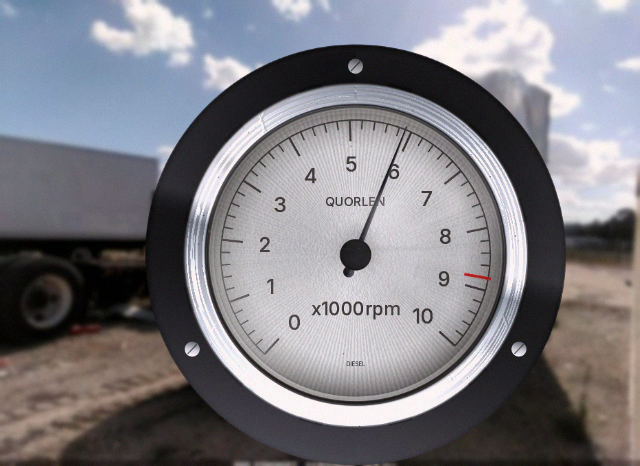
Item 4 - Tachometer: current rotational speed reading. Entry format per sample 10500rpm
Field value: 5900rpm
